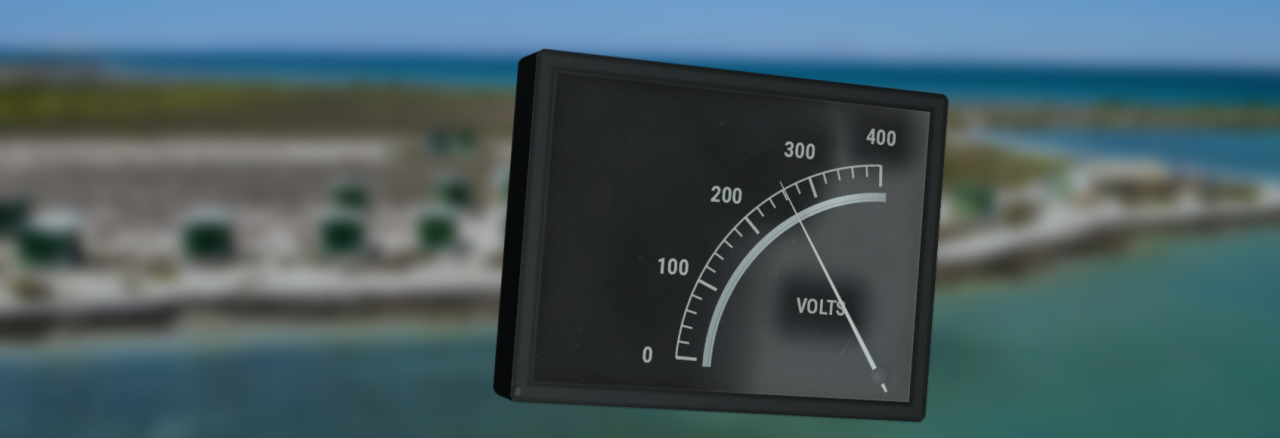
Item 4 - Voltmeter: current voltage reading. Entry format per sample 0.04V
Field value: 260V
